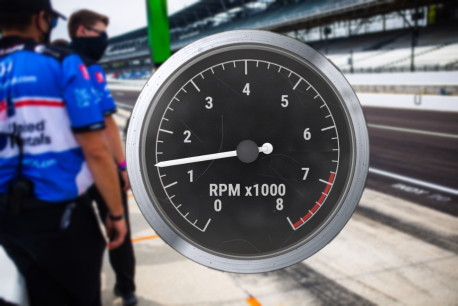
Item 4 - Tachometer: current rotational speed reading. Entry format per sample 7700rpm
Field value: 1400rpm
